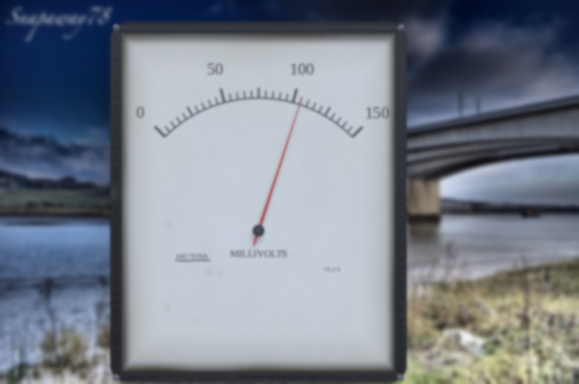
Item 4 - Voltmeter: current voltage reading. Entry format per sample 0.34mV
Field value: 105mV
